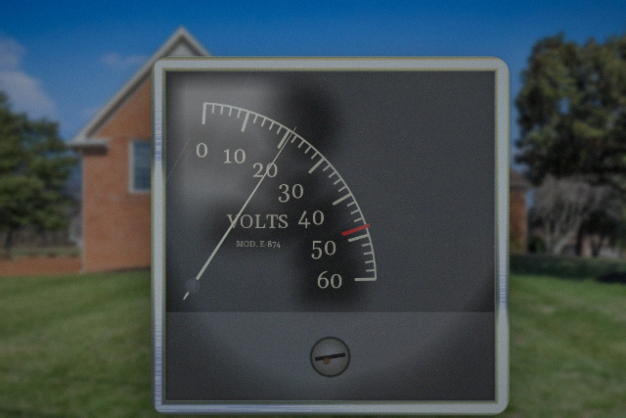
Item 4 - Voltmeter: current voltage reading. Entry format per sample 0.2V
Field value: 21V
